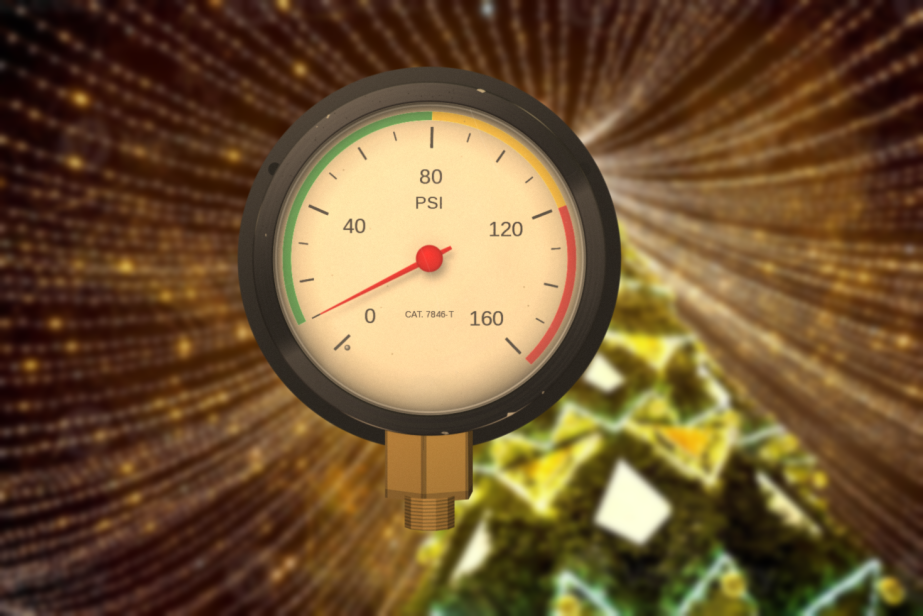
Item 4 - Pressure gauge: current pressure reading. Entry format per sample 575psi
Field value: 10psi
